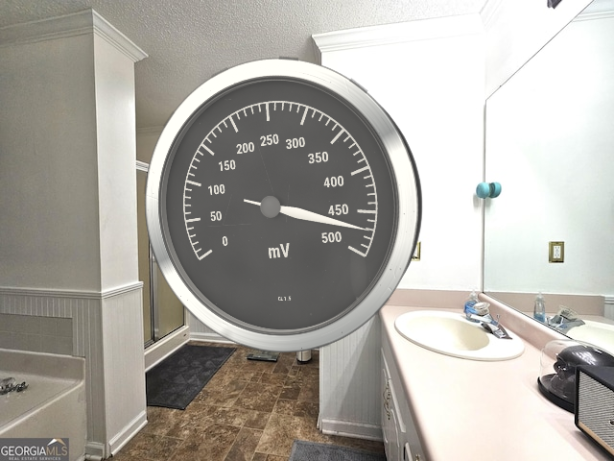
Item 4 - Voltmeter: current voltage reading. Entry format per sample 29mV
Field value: 470mV
